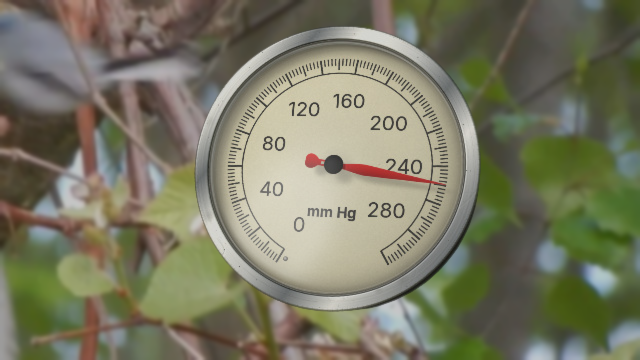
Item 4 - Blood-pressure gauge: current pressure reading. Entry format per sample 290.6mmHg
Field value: 250mmHg
